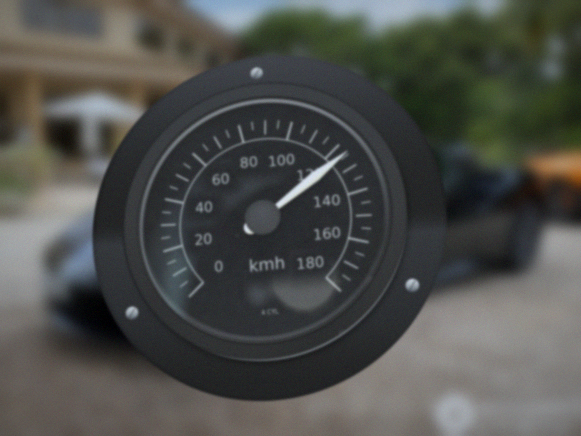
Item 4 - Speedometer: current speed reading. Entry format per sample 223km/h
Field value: 125km/h
